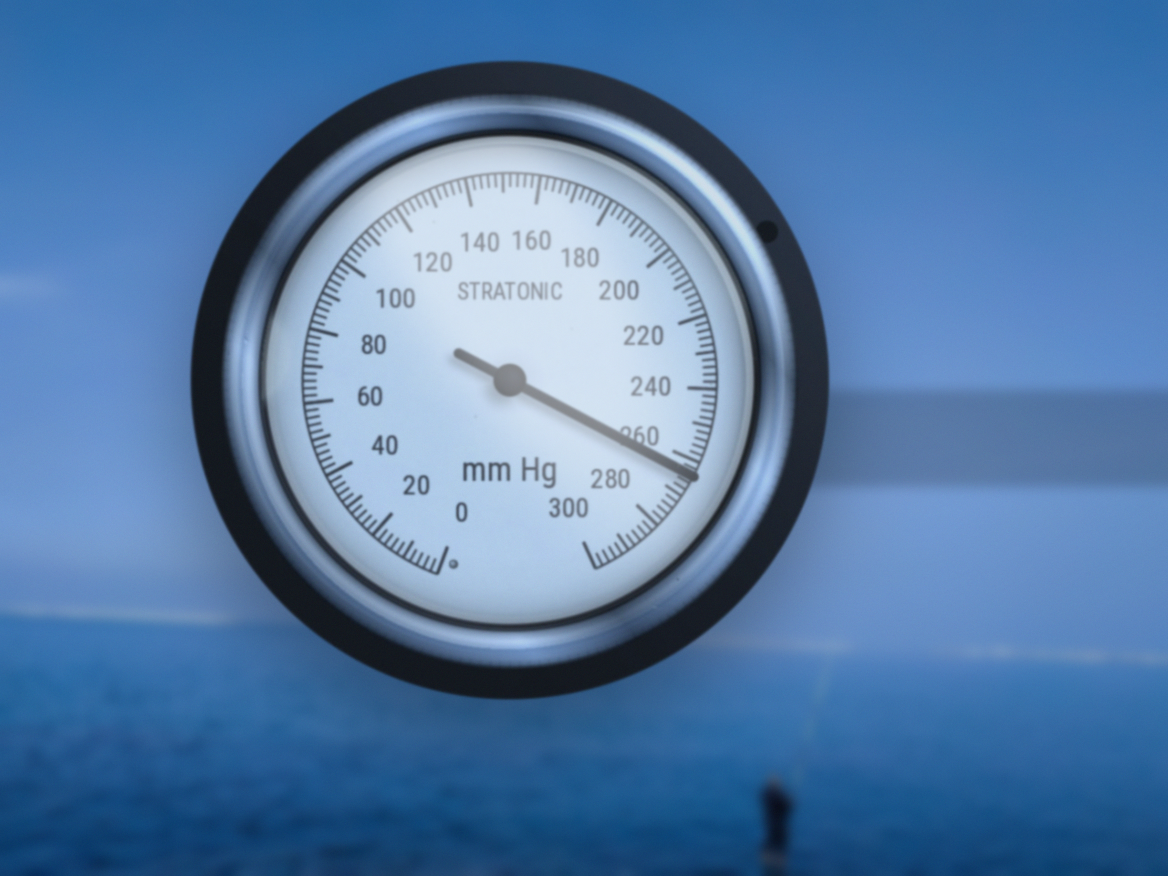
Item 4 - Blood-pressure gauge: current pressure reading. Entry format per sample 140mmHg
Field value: 264mmHg
